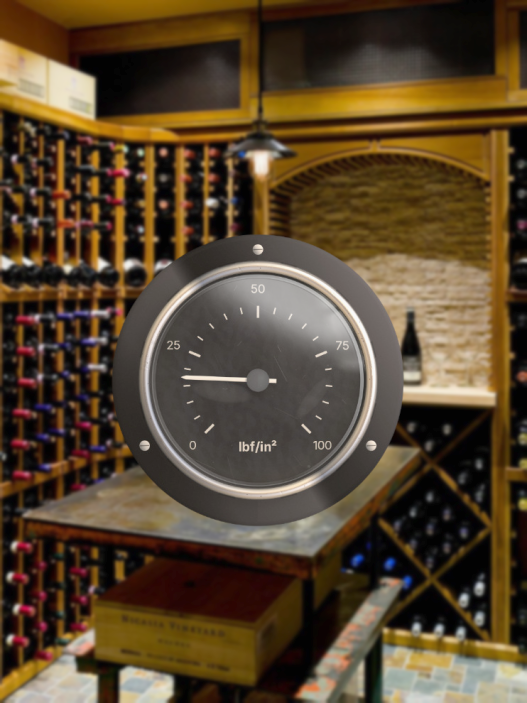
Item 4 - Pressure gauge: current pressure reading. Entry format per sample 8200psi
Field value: 17.5psi
